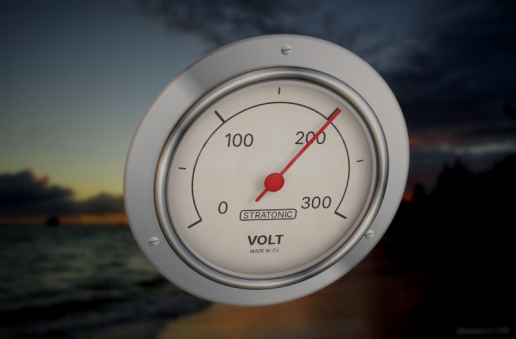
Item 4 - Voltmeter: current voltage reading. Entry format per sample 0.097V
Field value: 200V
